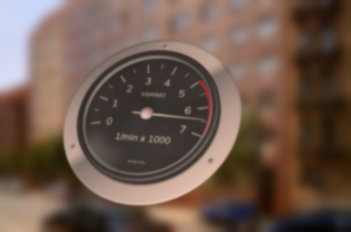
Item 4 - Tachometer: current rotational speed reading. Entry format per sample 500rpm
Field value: 6500rpm
